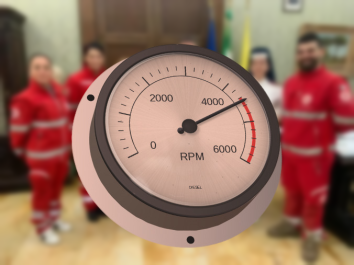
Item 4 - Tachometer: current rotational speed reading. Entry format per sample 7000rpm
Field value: 4500rpm
